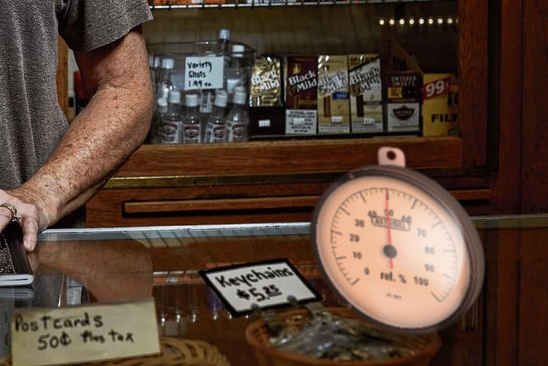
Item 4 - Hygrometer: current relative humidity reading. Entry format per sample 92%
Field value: 50%
